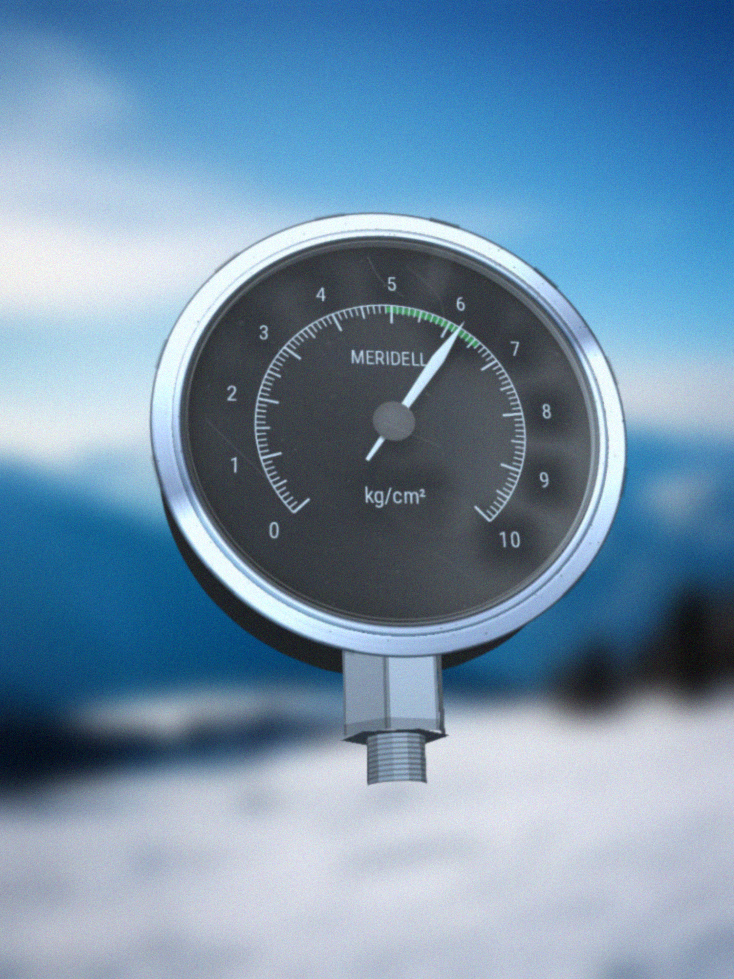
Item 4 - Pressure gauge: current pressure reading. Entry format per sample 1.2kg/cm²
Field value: 6.2kg/cm²
